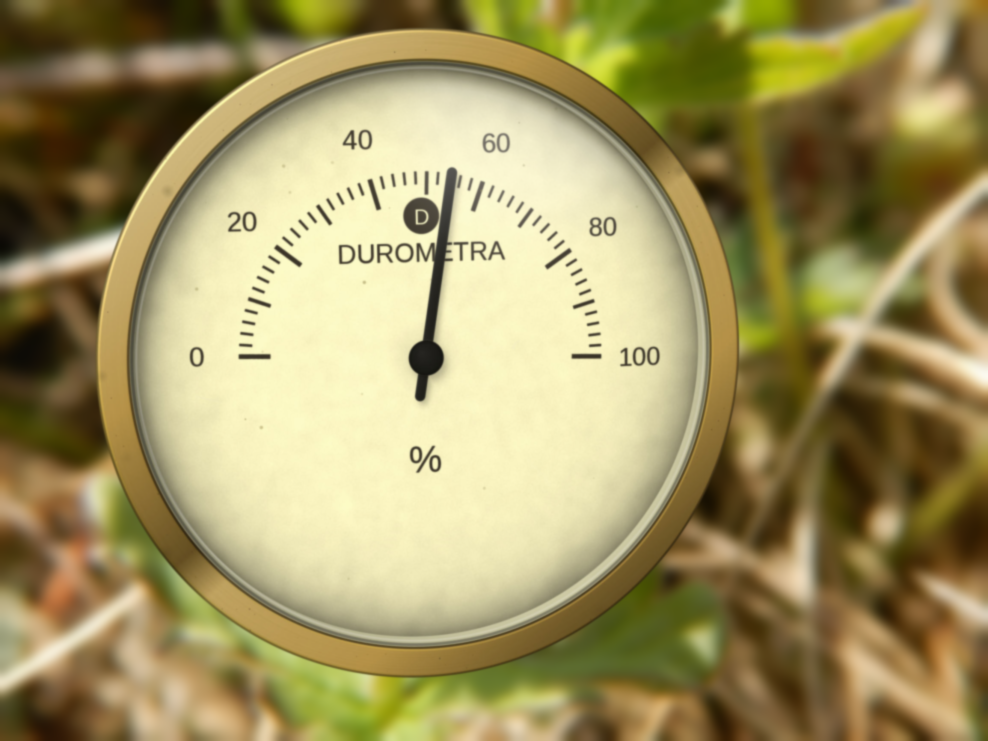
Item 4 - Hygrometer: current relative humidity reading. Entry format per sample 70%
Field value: 54%
